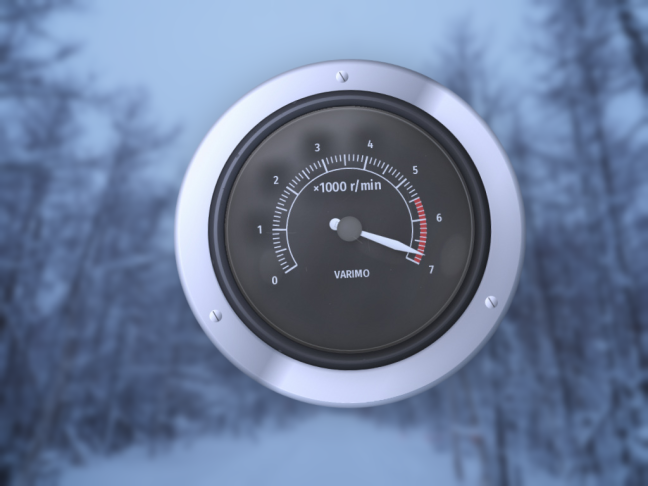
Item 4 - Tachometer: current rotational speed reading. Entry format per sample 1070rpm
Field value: 6800rpm
